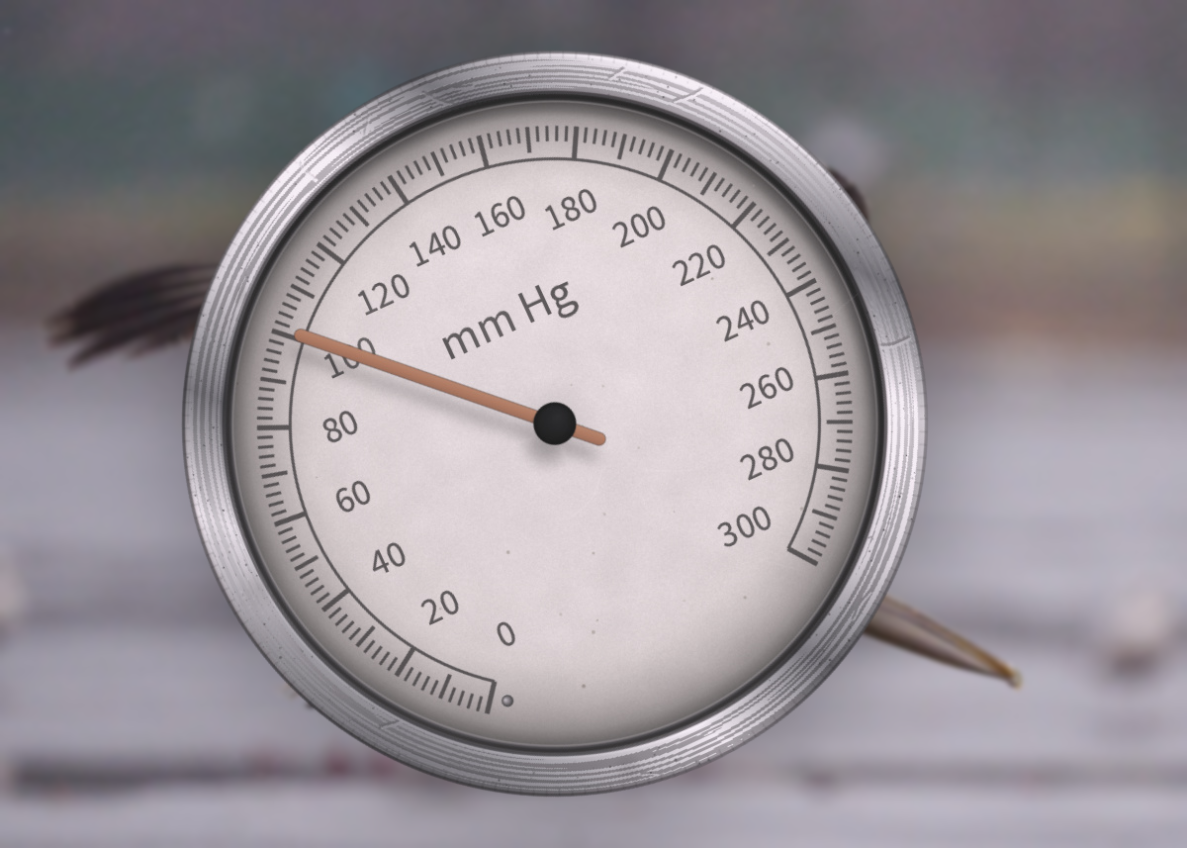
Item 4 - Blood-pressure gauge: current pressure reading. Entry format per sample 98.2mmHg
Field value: 101mmHg
